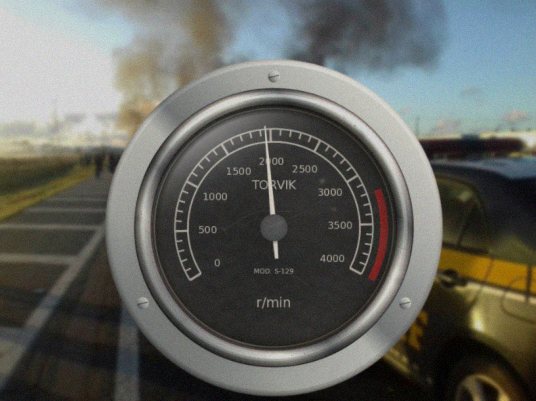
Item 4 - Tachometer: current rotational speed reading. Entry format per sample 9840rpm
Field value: 1950rpm
